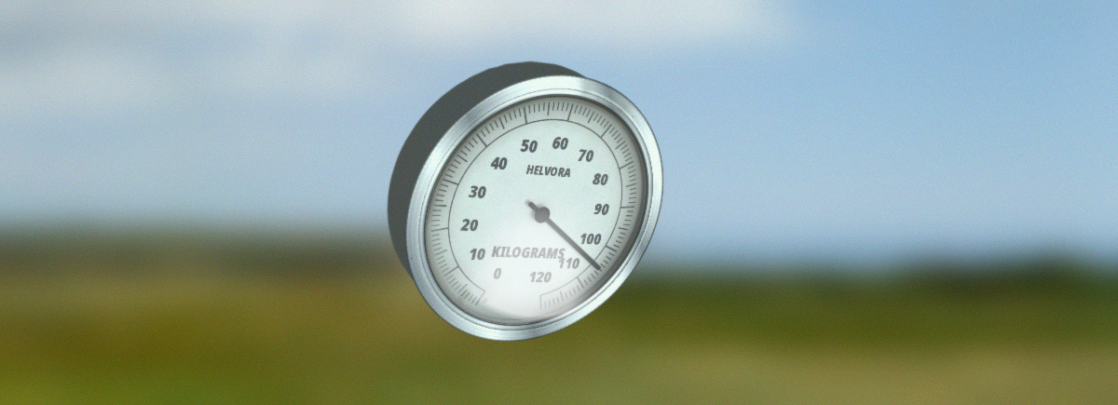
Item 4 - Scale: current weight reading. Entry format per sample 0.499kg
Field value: 105kg
